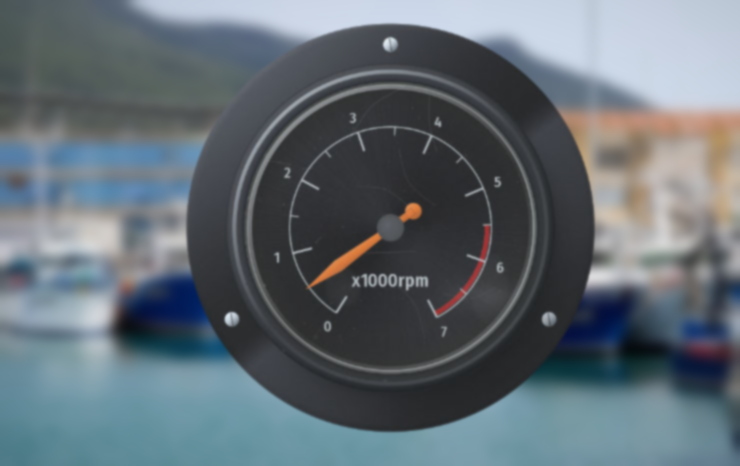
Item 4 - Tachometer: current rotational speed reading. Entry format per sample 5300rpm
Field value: 500rpm
